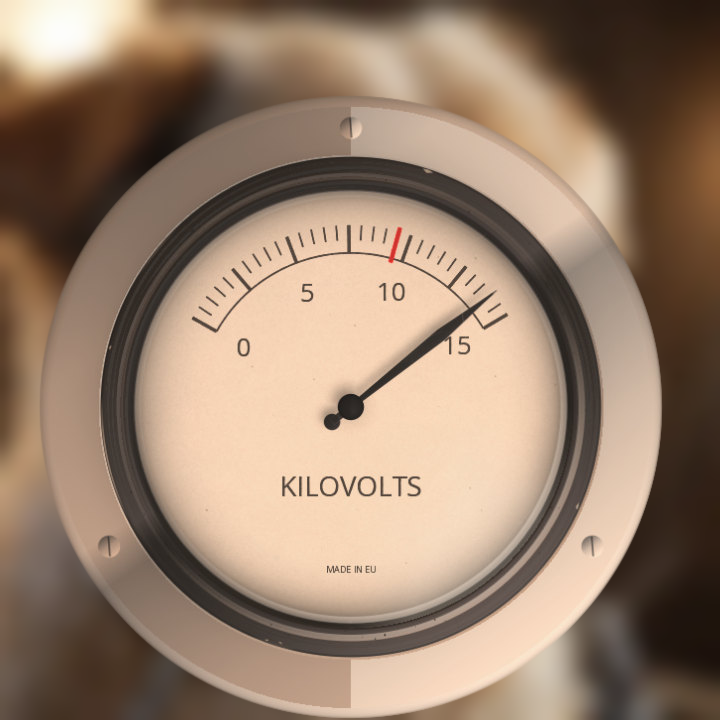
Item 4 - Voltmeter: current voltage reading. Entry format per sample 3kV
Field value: 14kV
